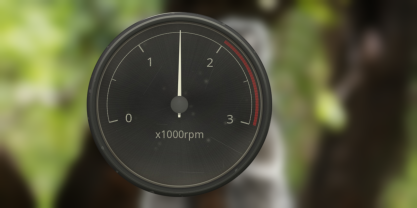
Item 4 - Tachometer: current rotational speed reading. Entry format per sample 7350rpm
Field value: 1500rpm
